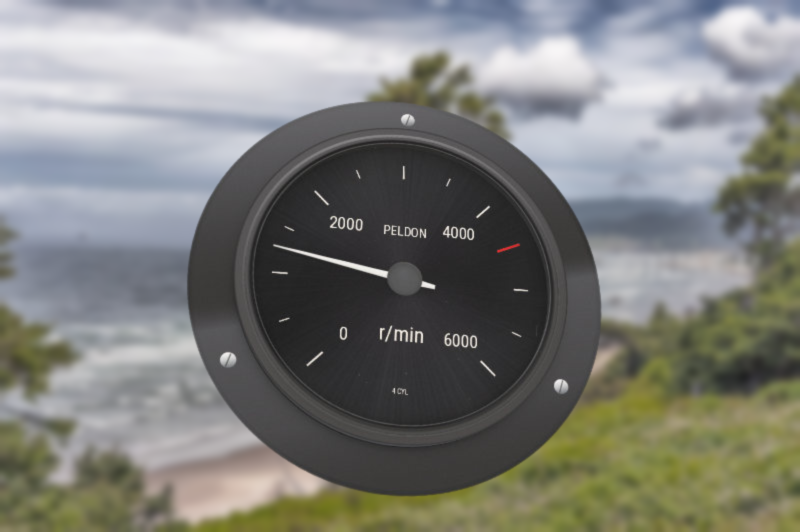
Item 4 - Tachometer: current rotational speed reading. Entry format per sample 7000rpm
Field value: 1250rpm
